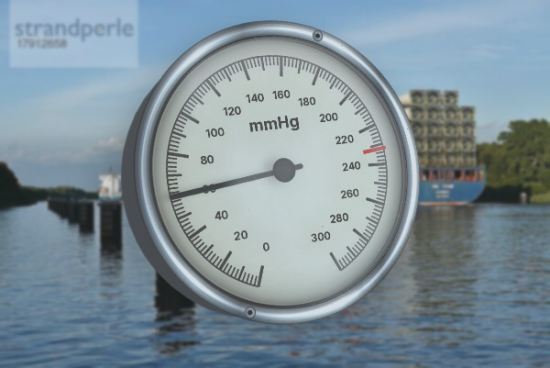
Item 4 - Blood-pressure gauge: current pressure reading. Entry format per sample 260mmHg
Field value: 60mmHg
